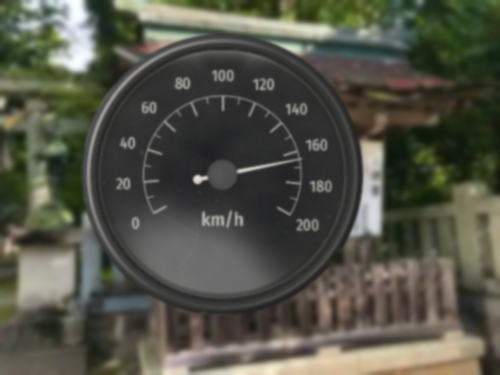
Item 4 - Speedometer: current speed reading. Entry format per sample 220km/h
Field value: 165km/h
